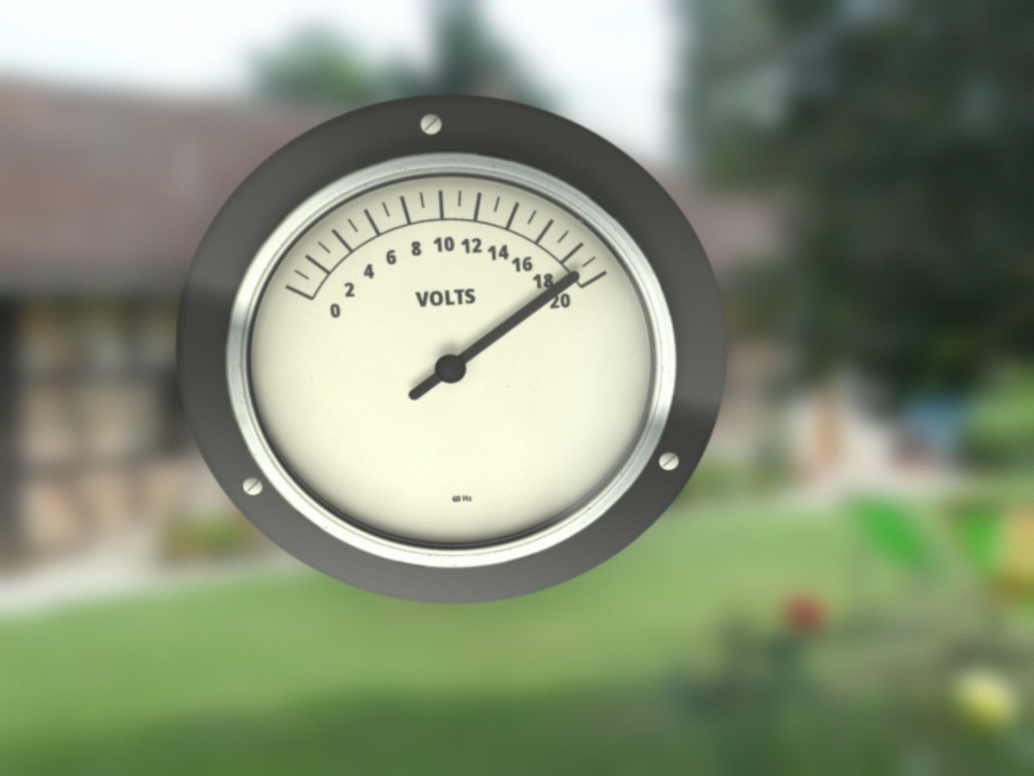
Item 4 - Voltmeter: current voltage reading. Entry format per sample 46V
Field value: 19V
